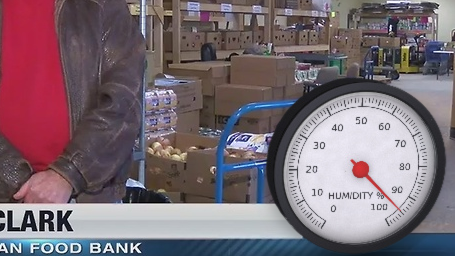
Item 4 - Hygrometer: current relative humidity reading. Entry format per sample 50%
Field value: 95%
